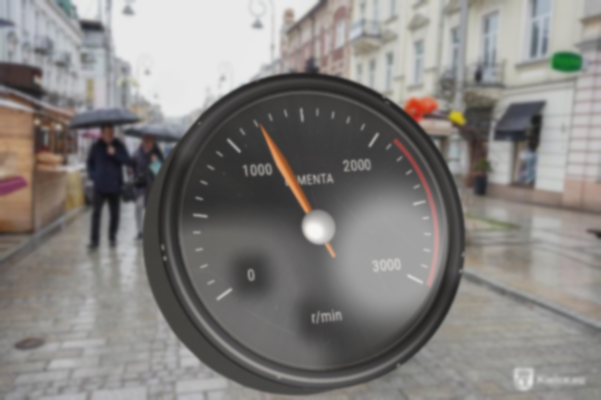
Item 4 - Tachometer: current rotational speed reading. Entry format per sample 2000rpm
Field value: 1200rpm
